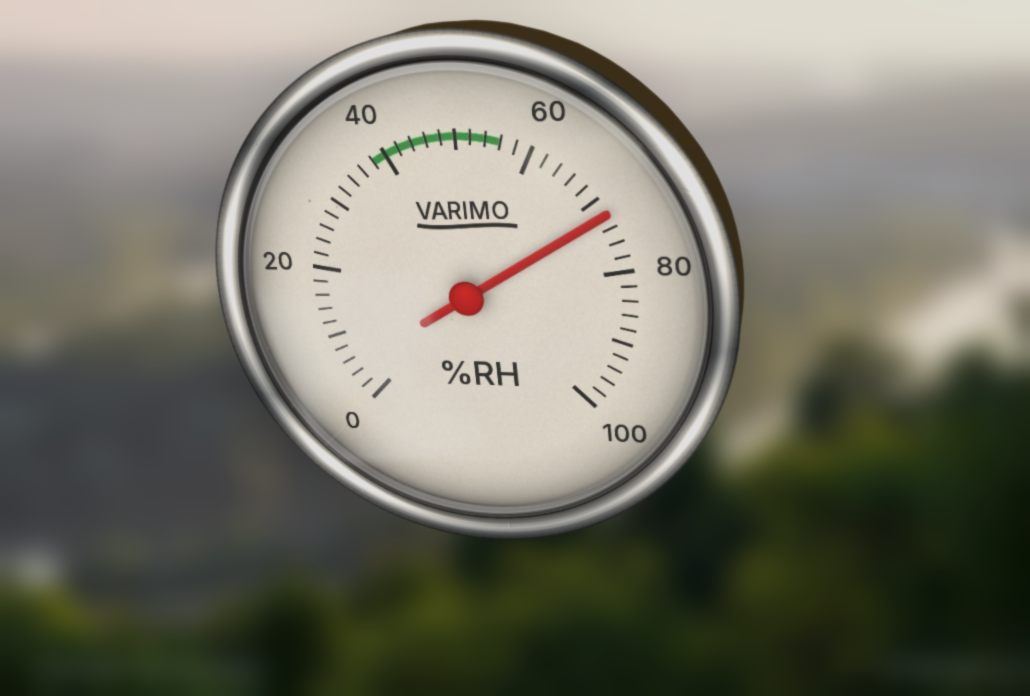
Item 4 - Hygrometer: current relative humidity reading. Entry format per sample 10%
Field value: 72%
